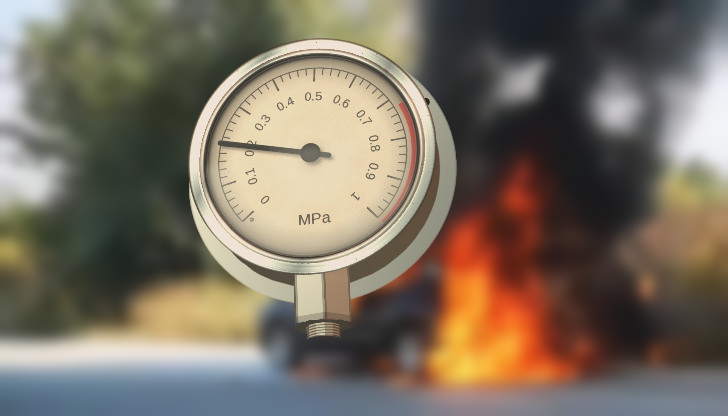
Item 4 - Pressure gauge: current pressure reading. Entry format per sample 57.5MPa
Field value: 0.2MPa
